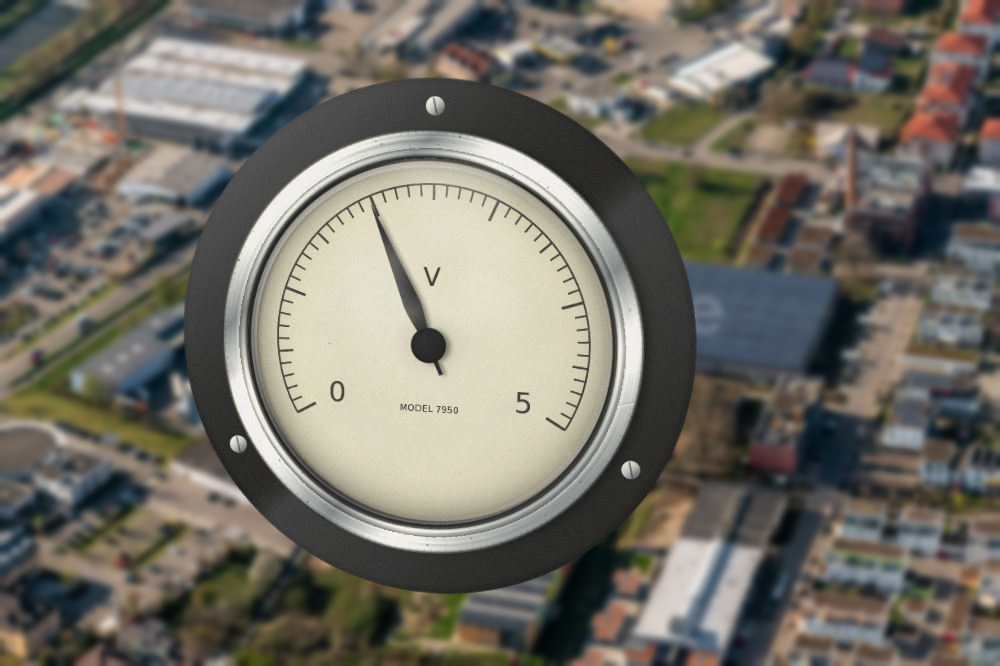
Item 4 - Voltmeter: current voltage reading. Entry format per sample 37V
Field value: 2V
